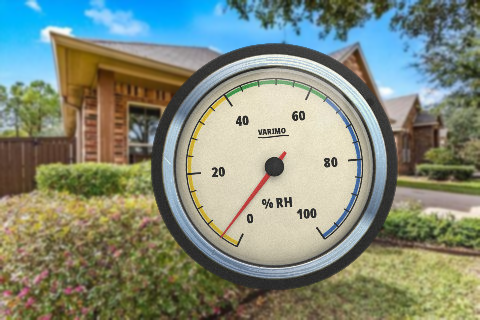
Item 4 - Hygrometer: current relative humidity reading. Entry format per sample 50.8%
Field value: 4%
